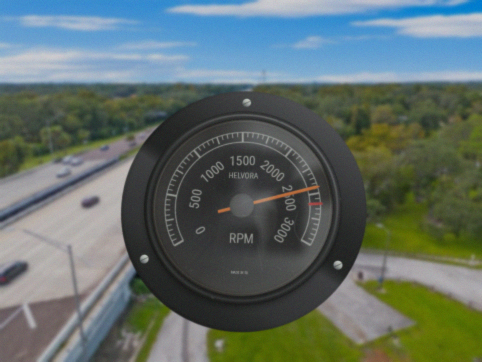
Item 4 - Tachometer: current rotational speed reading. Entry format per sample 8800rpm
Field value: 2450rpm
